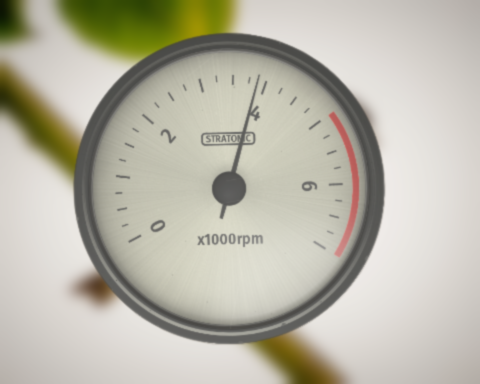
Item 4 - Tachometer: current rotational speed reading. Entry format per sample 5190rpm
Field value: 3875rpm
